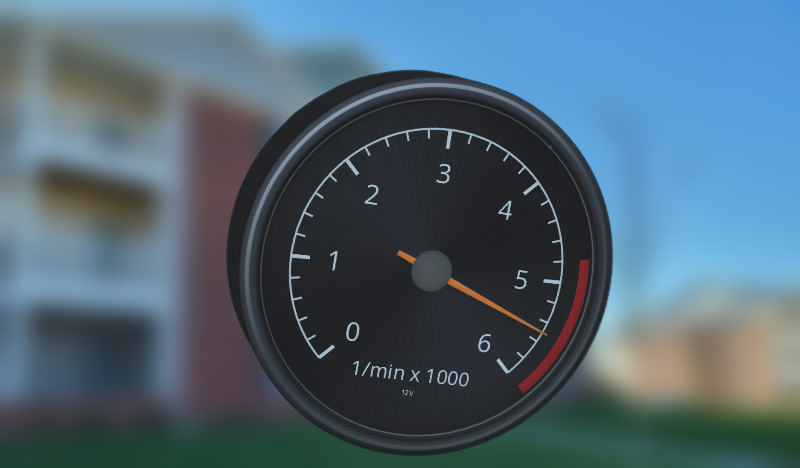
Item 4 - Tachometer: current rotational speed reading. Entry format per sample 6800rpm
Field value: 5500rpm
